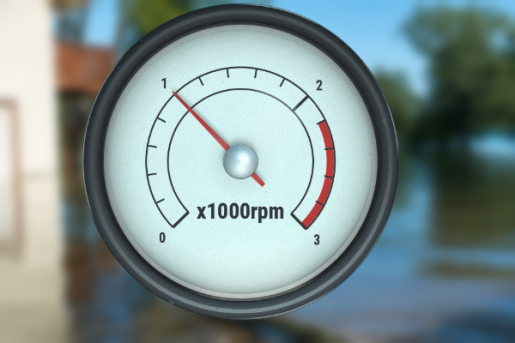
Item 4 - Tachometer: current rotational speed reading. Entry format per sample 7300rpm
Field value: 1000rpm
